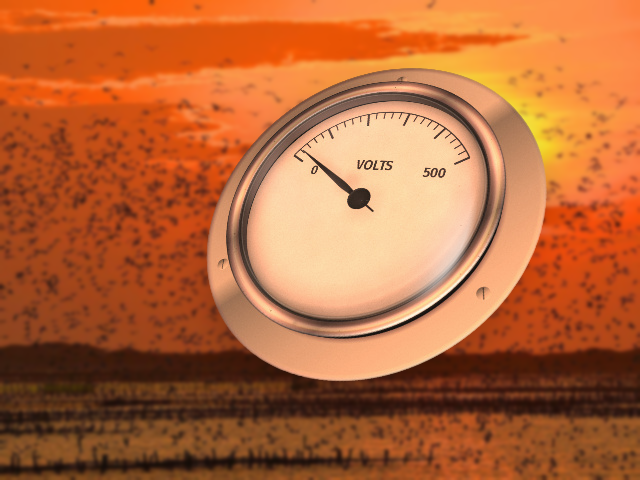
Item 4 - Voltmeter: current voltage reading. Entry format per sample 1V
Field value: 20V
